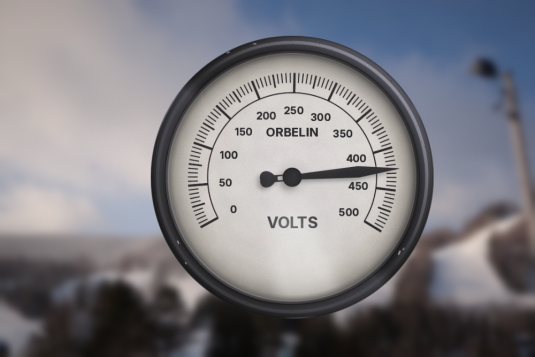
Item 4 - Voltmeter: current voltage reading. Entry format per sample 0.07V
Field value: 425V
